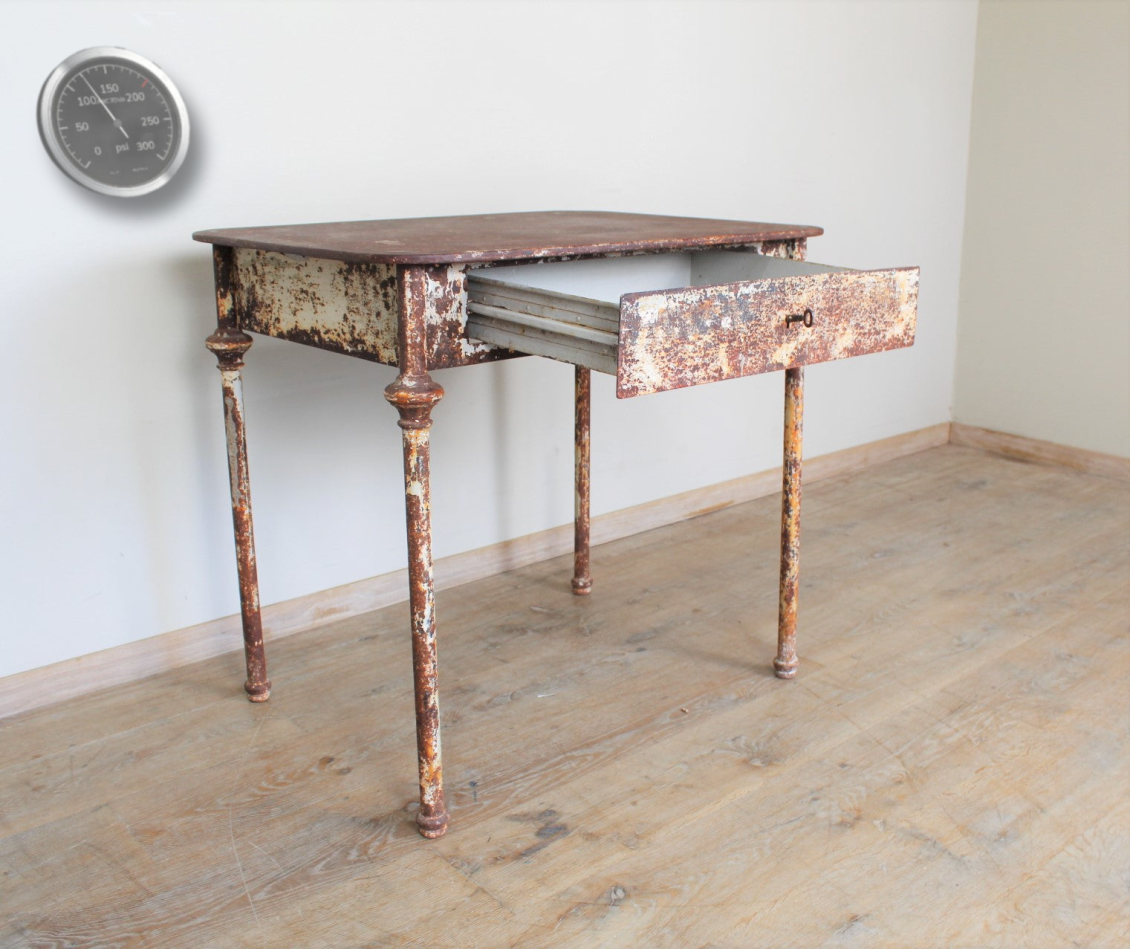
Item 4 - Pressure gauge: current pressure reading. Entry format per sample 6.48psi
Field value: 120psi
